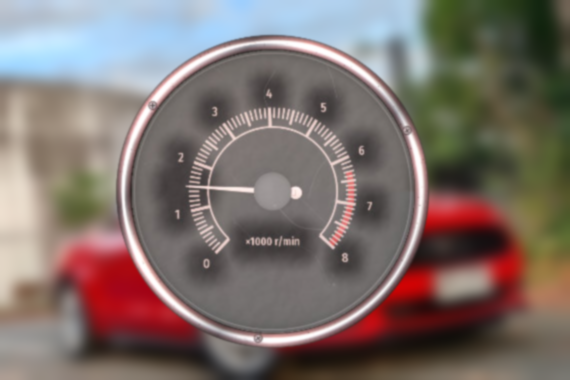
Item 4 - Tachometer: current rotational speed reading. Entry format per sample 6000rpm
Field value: 1500rpm
